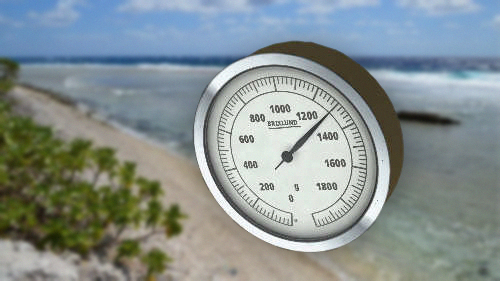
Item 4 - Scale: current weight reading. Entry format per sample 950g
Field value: 1300g
